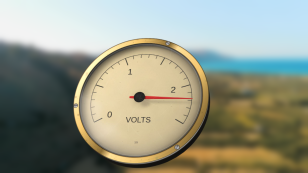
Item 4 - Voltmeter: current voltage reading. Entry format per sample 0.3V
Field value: 2.2V
